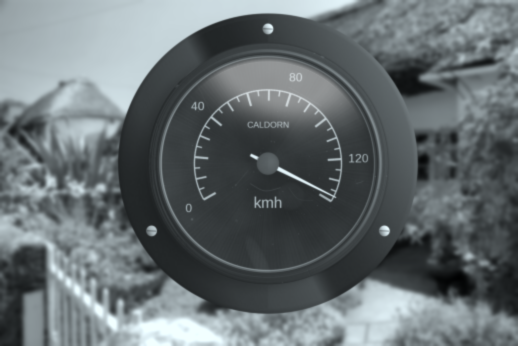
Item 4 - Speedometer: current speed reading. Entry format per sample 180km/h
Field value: 137.5km/h
